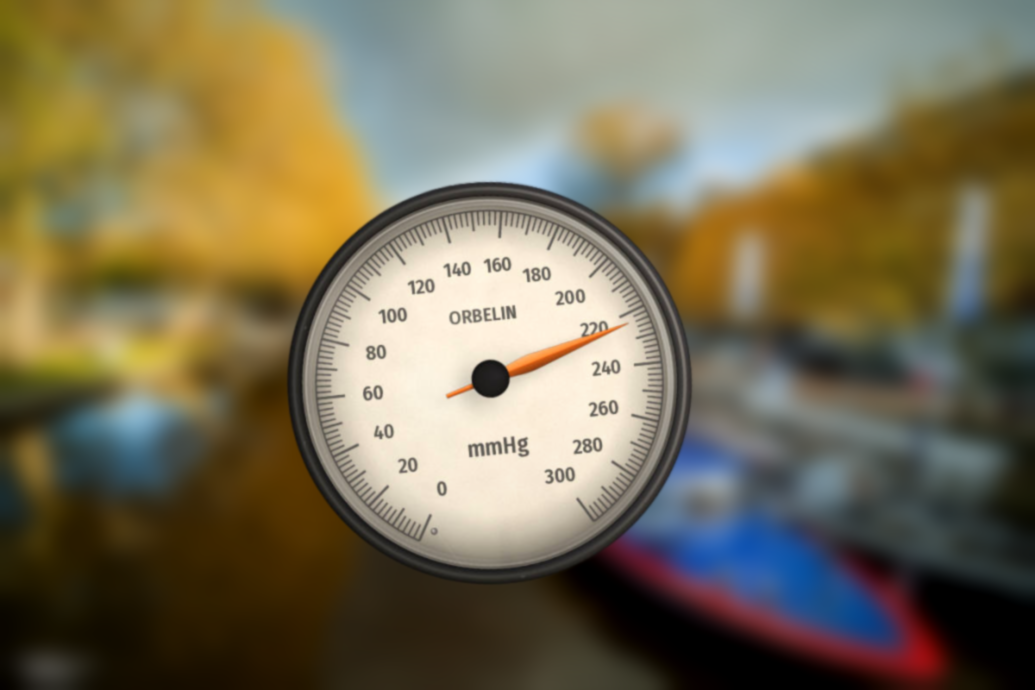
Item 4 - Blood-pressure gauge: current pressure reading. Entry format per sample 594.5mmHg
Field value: 224mmHg
